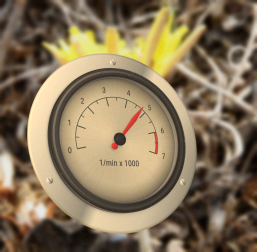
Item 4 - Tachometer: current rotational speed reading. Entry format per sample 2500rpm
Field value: 4750rpm
